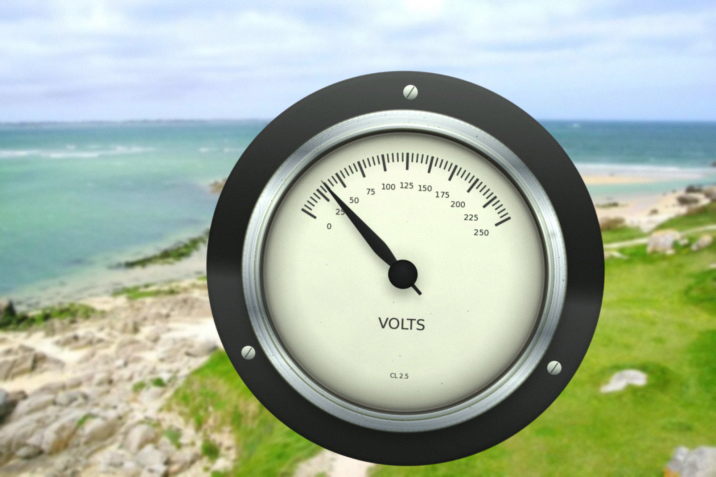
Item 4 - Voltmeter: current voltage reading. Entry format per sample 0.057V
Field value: 35V
